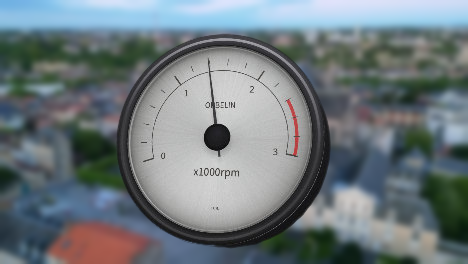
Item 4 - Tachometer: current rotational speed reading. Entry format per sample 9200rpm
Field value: 1400rpm
